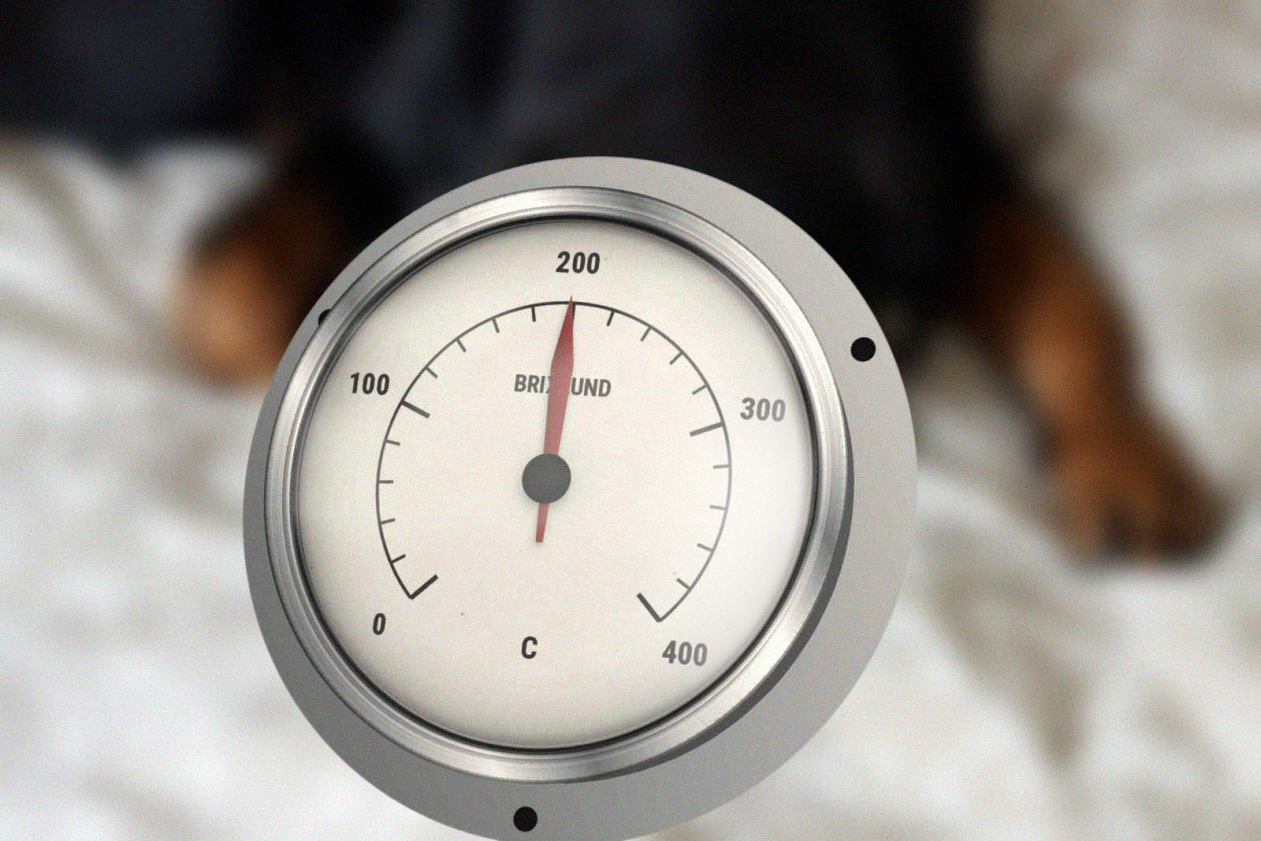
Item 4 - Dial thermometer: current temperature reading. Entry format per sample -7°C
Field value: 200°C
